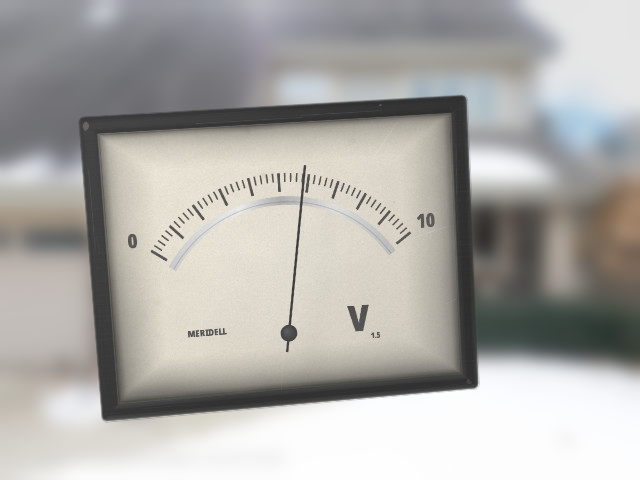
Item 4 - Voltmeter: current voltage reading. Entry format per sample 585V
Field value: 5.8V
